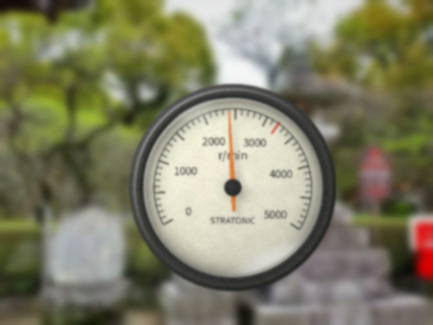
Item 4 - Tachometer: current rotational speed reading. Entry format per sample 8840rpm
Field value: 2400rpm
